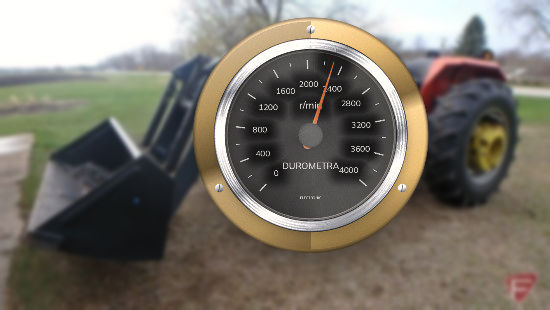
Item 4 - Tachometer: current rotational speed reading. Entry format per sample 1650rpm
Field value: 2300rpm
